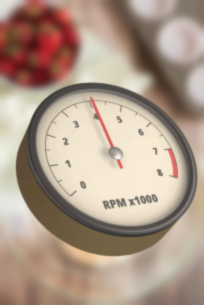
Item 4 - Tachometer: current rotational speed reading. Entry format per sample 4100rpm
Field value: 4000rpm
